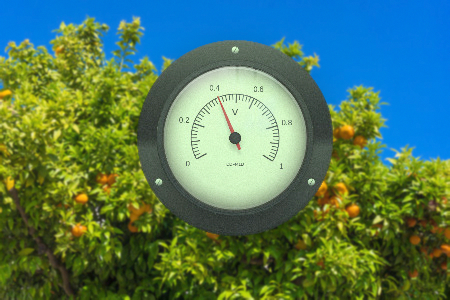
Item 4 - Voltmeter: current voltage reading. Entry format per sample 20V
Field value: 0.4V
